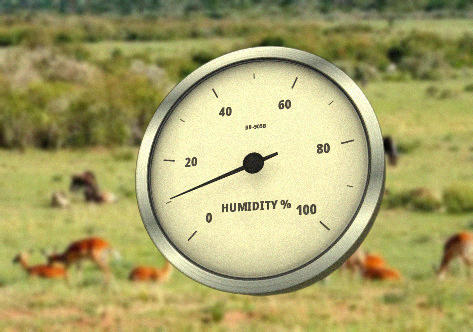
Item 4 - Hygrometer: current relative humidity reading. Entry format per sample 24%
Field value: 10%
